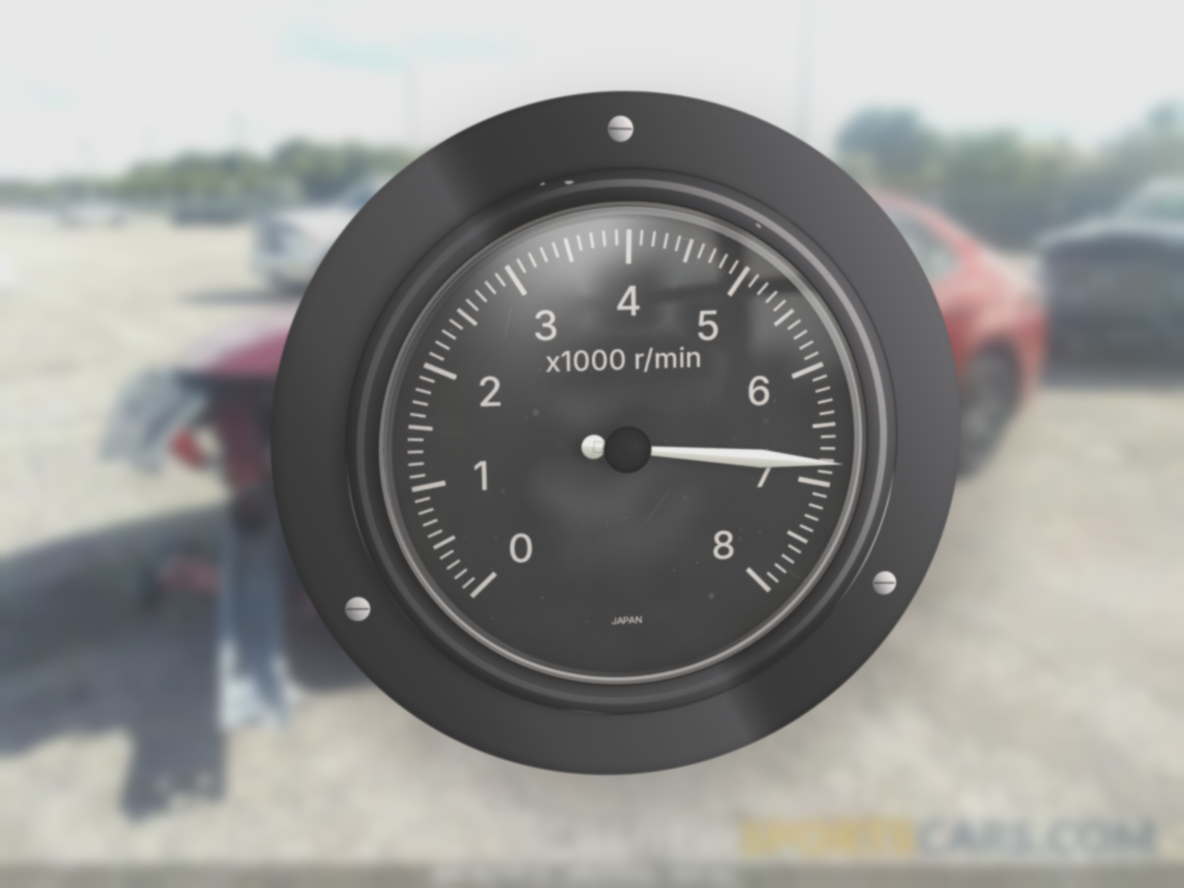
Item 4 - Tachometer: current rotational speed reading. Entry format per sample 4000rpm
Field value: 6800rpm
